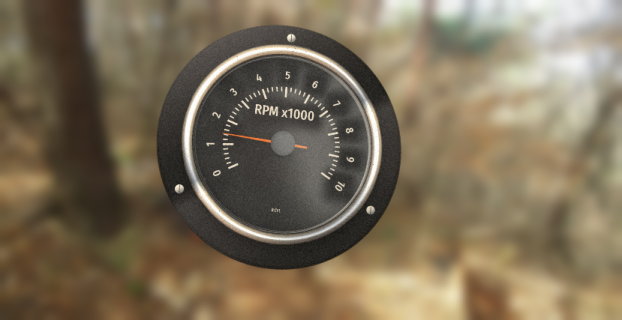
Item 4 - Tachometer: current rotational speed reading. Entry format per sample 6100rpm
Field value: 1400rpm
